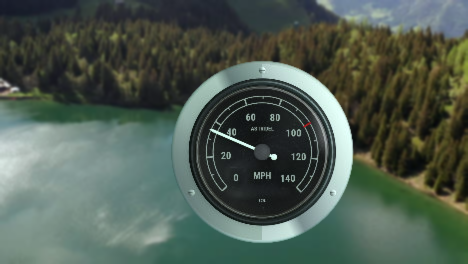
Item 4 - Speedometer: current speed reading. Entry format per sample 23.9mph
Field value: 35mph
